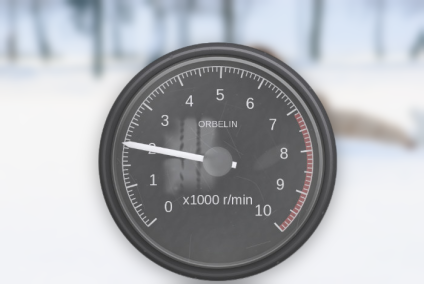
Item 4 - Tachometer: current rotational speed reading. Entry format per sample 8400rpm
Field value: 2000rpm
